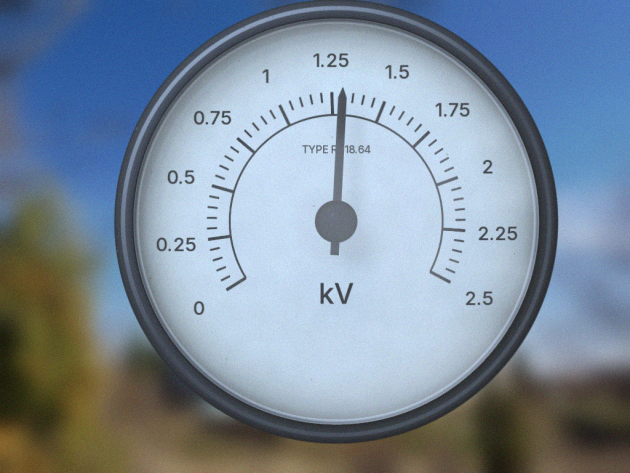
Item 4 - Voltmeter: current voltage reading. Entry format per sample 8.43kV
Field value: 1.3kV
